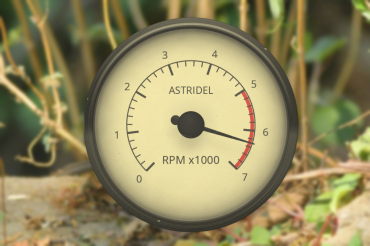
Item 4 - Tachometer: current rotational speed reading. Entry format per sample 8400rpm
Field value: 6300rpm
